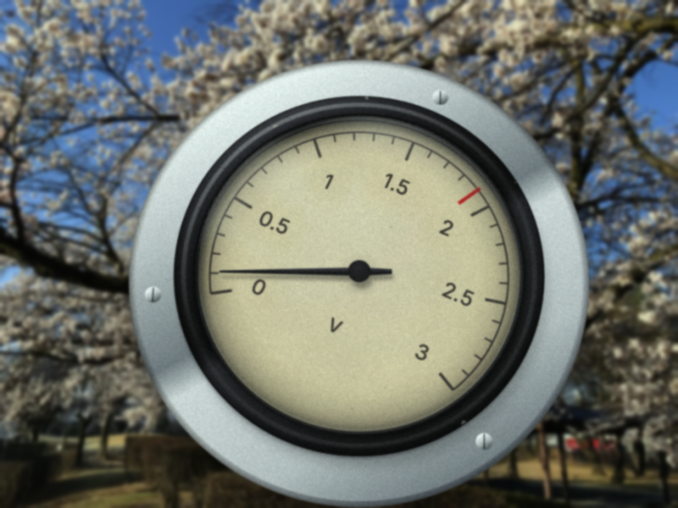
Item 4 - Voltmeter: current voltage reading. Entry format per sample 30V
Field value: 0.1V
